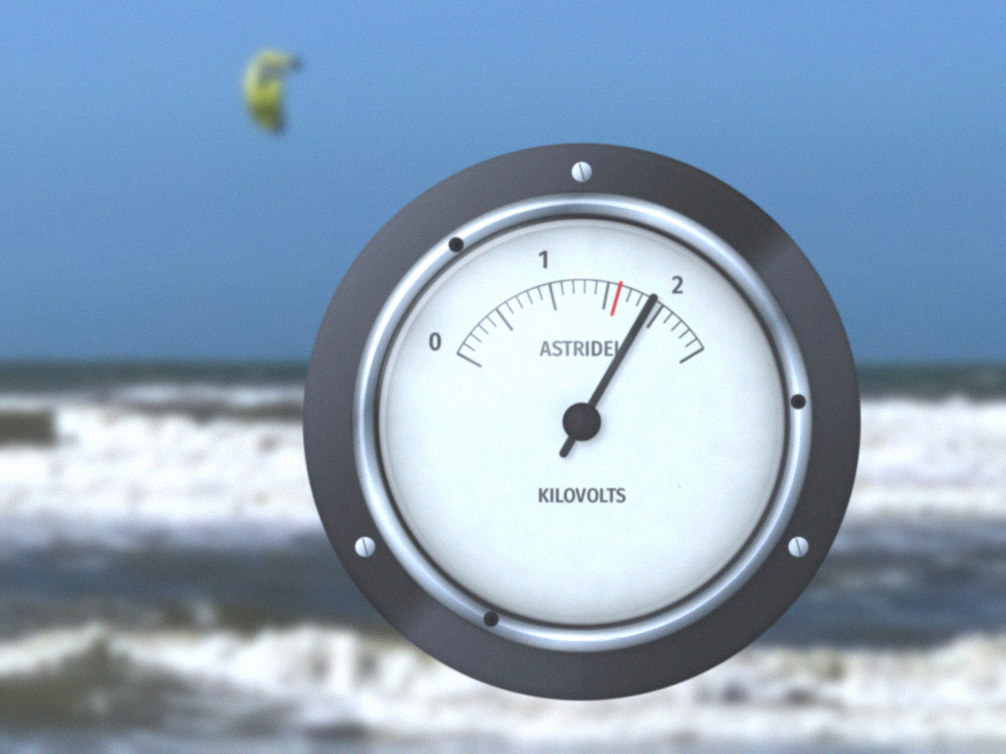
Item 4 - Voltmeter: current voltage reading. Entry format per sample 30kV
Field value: 1.9kV
